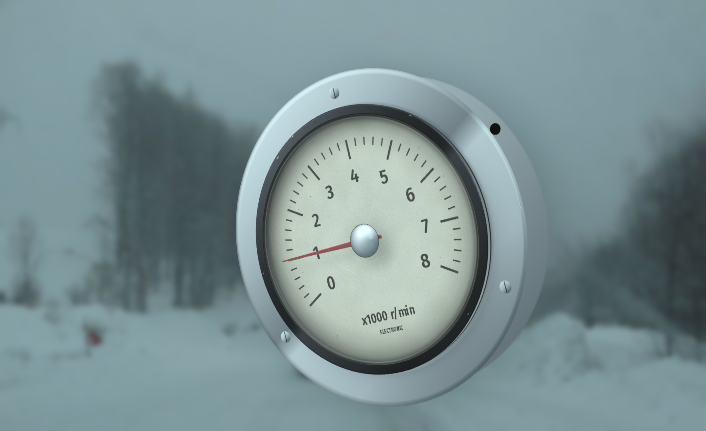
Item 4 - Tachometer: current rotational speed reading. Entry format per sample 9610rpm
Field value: 1000rpm
